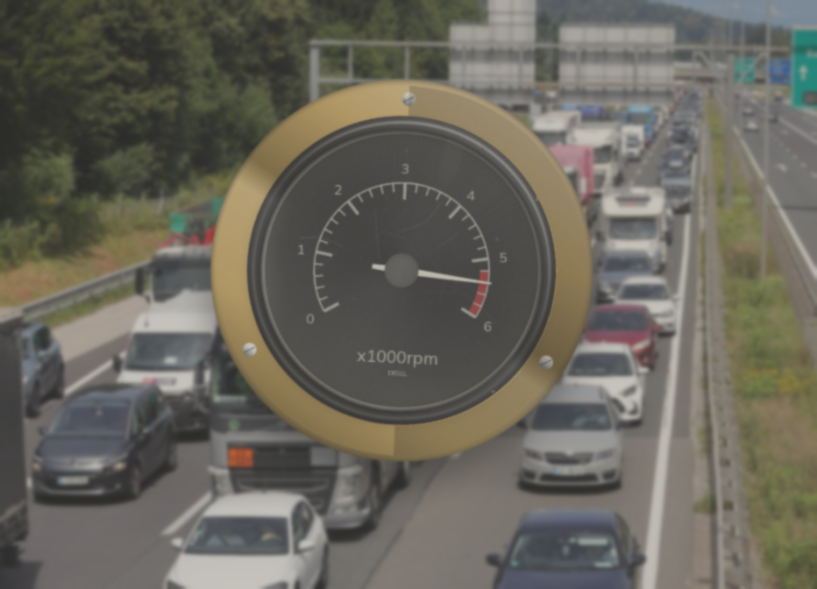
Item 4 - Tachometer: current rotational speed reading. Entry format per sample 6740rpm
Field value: 5400rpm
